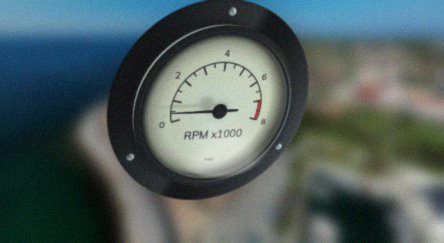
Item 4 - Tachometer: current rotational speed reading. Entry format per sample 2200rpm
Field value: 500rpm
